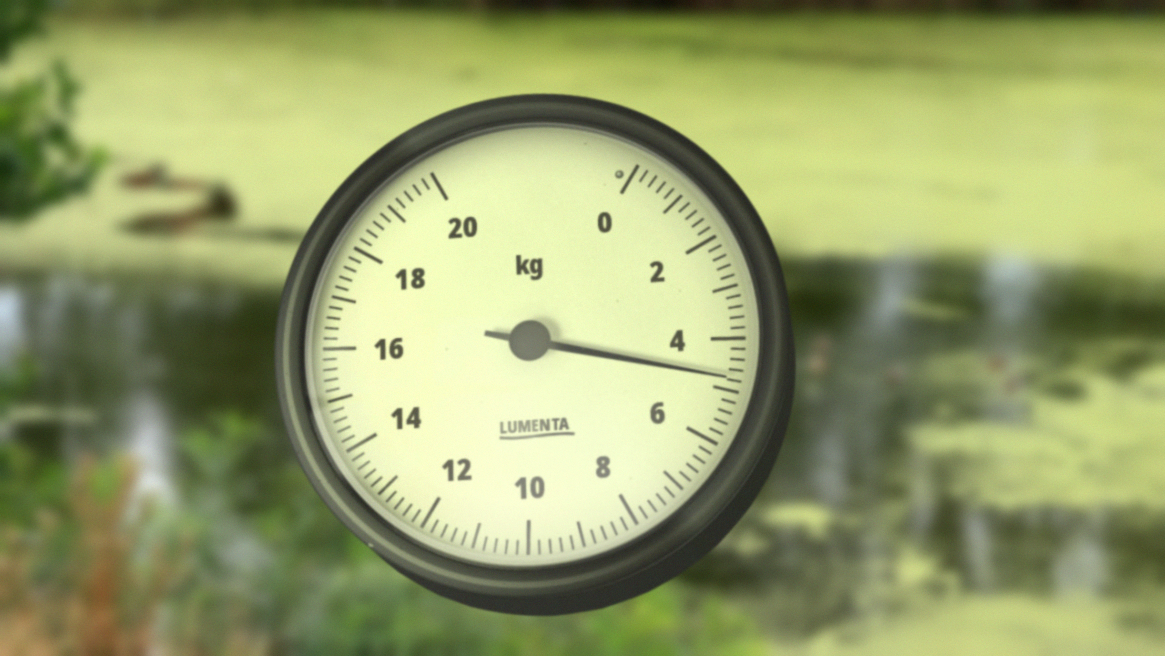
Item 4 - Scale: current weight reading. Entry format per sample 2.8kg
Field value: 4.8kg
